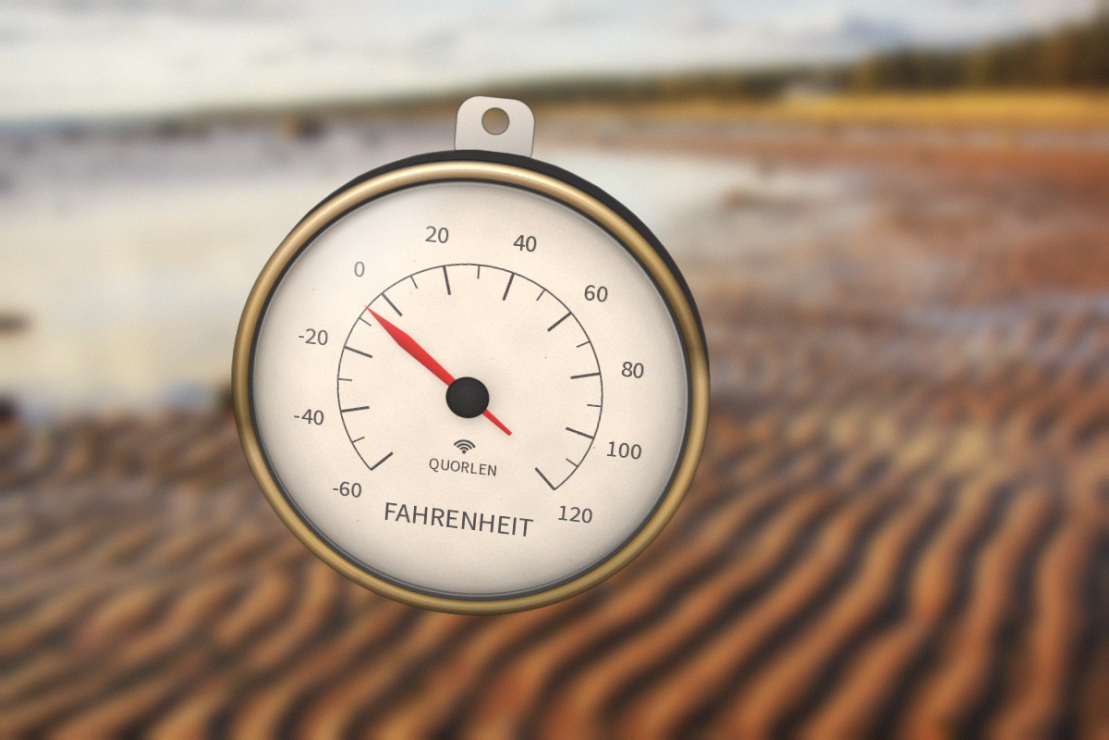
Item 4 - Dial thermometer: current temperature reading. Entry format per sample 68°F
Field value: -5°F
